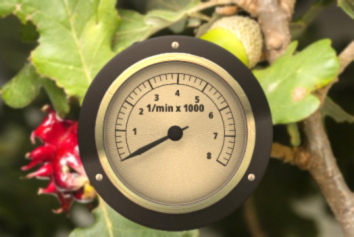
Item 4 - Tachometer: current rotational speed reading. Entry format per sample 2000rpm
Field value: 0rpm
